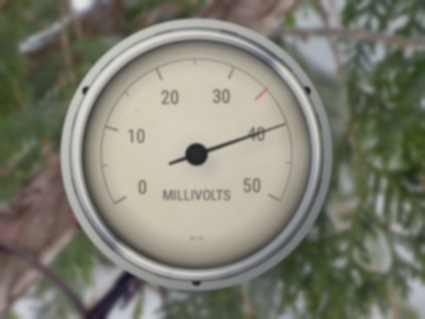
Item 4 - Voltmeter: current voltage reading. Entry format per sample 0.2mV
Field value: 40mV
